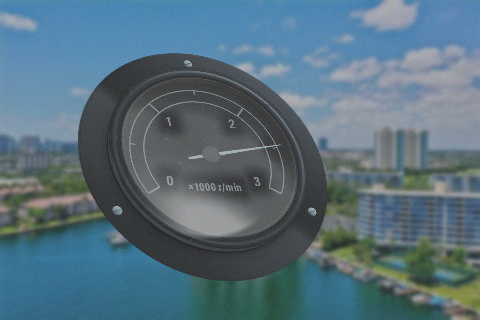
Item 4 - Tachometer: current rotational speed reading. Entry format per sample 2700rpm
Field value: 2500rpm
